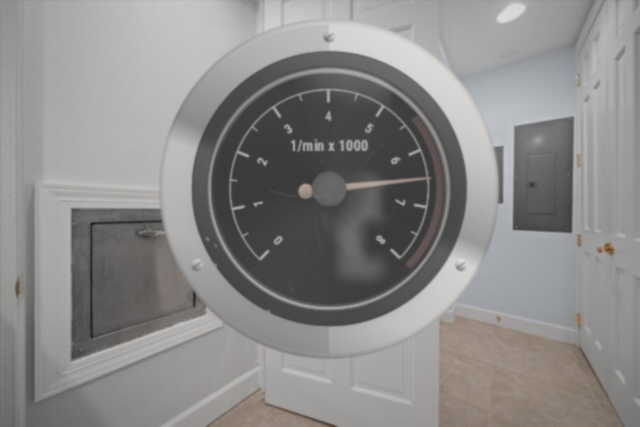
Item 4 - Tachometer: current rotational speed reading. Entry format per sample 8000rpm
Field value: 6500rpm
